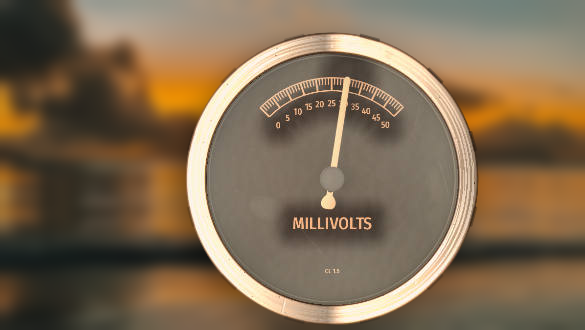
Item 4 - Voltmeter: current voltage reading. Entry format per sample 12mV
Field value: 30mV
